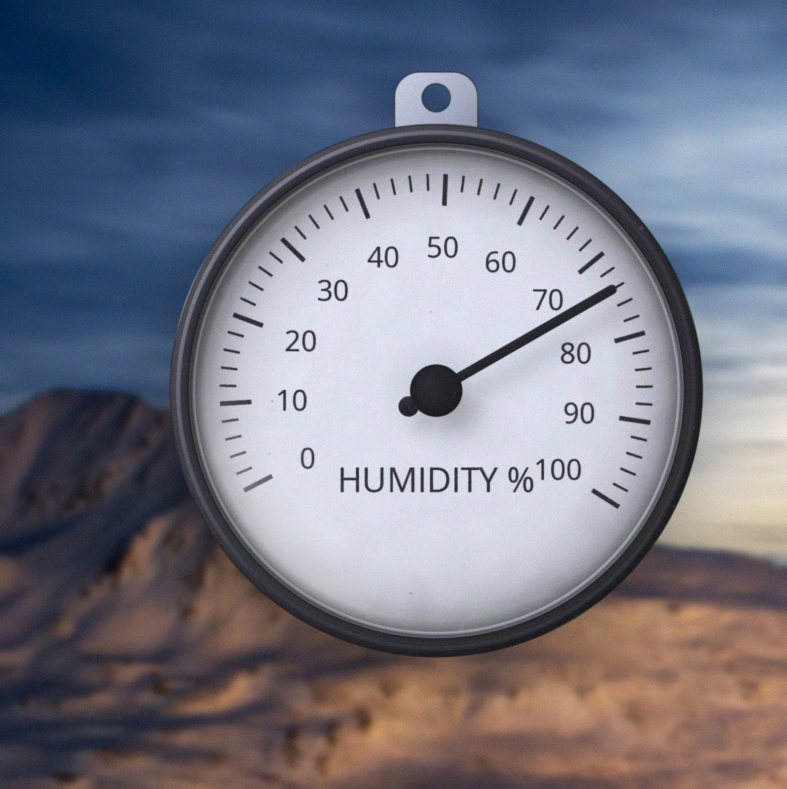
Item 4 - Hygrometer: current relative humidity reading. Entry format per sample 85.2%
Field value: 74%
